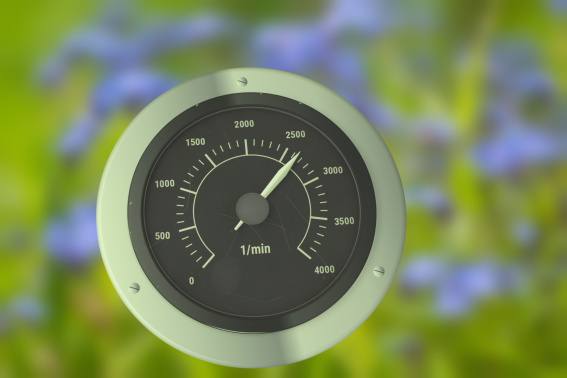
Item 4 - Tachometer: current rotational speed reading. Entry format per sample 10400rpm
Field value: 2650rpm
